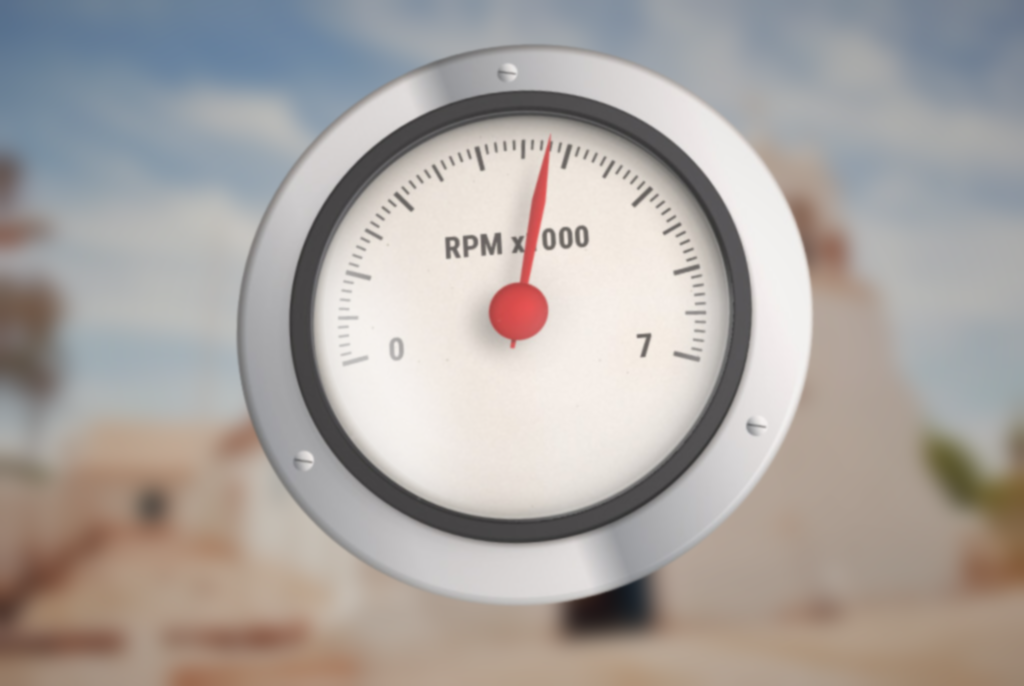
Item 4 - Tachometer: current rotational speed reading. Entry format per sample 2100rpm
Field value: 3800rpm
